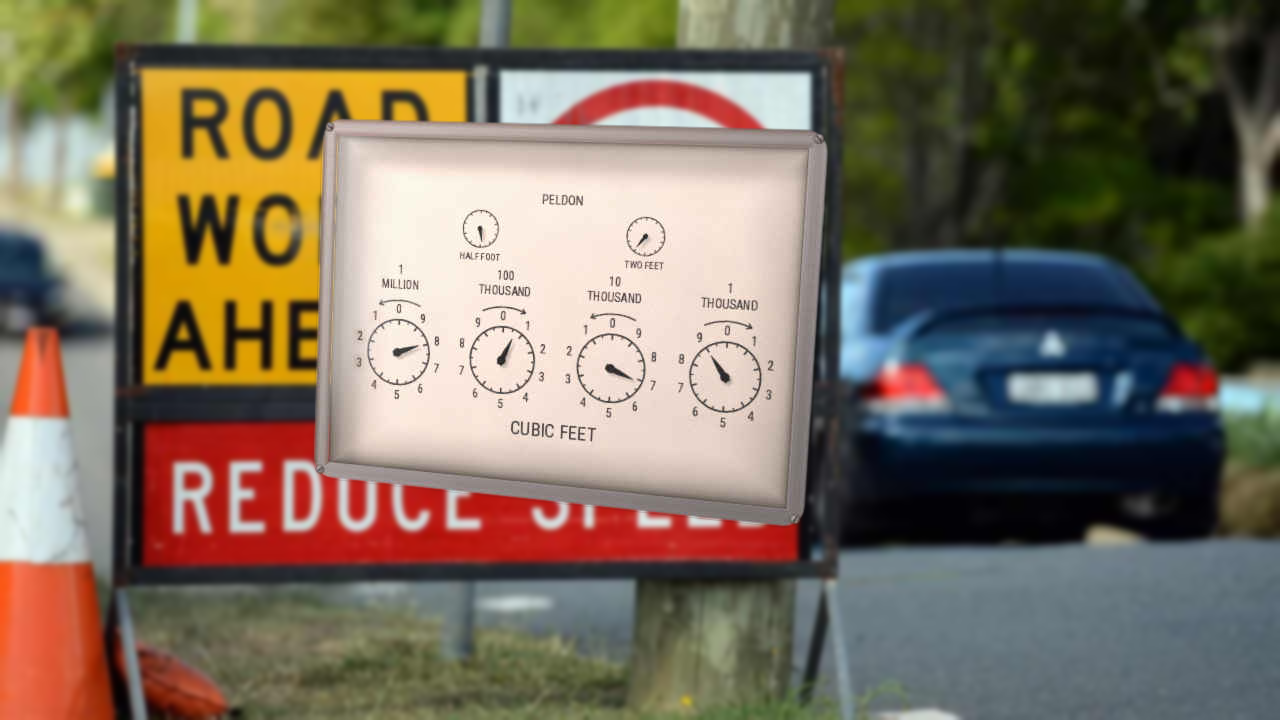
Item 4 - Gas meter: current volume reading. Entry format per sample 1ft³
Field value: 806900ft³
